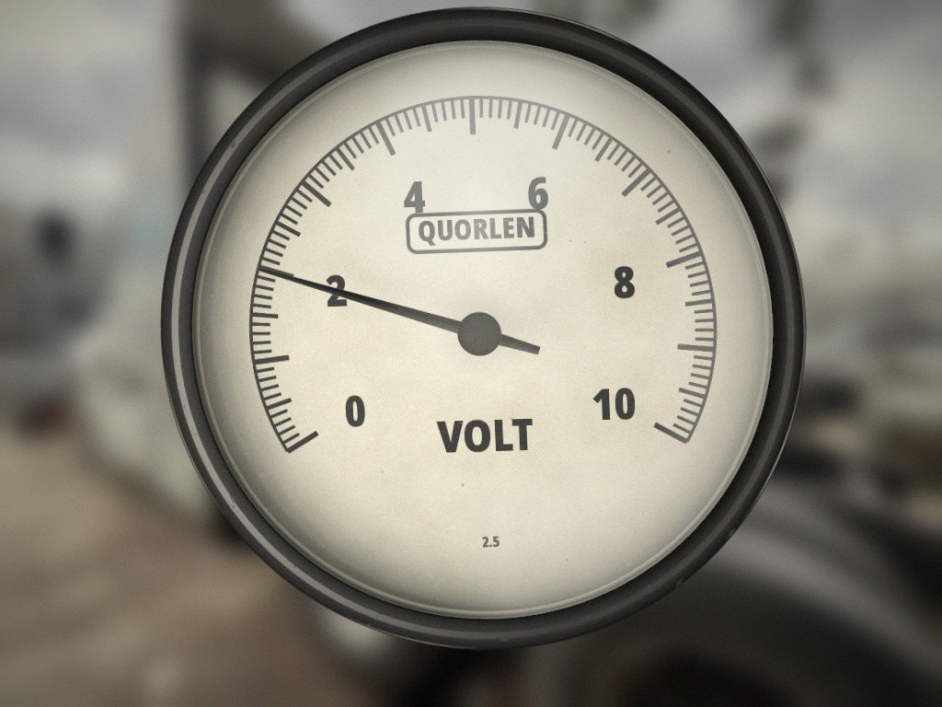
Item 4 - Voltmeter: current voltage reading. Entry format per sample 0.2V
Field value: 2V
